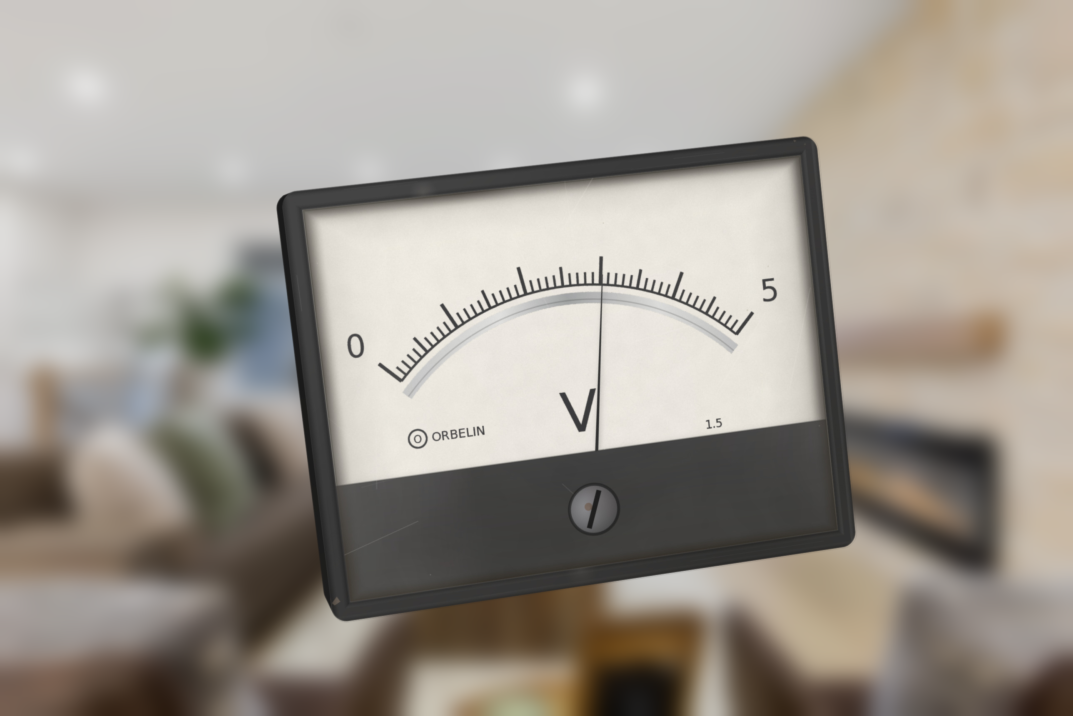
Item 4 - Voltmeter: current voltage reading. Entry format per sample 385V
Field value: 3V
